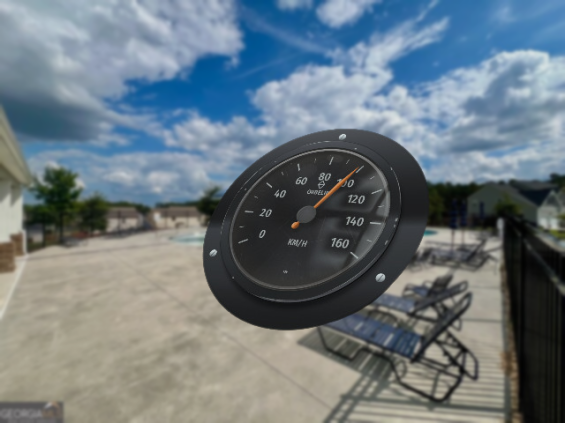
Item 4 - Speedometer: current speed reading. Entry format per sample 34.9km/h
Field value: 100km/h
